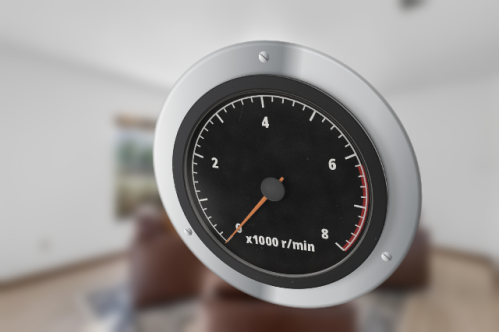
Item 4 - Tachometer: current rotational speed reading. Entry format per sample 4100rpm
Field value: 0rpm
